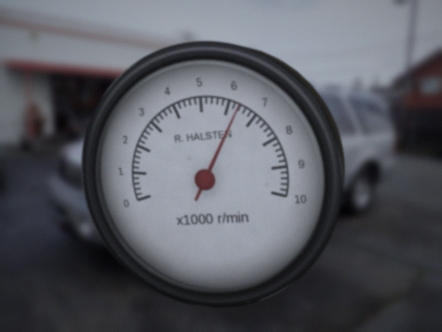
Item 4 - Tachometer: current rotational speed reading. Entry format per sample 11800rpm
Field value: 6400rpm
